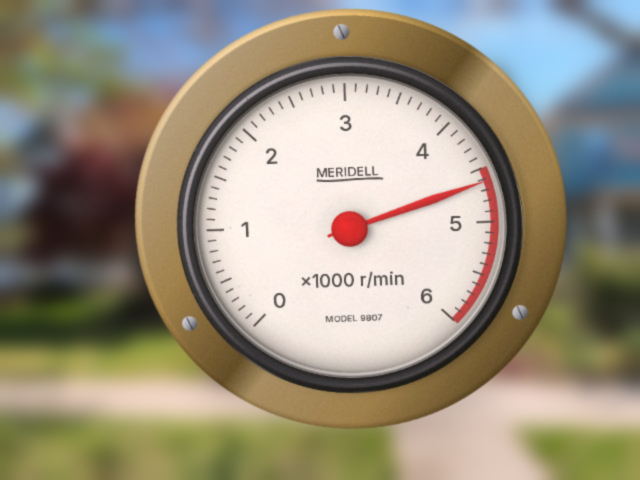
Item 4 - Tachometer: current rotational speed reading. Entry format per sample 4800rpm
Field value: 4600rpm
